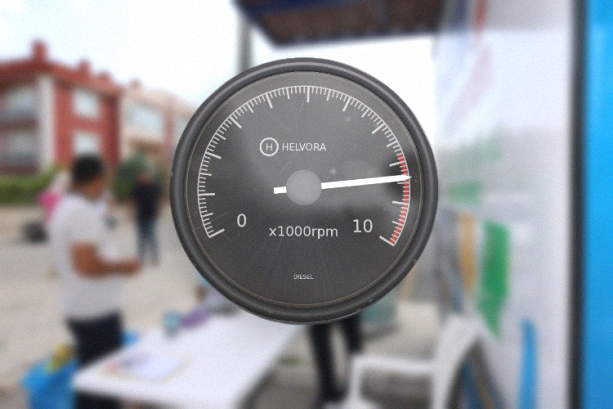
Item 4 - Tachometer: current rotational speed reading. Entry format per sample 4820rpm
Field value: 8400rpm
